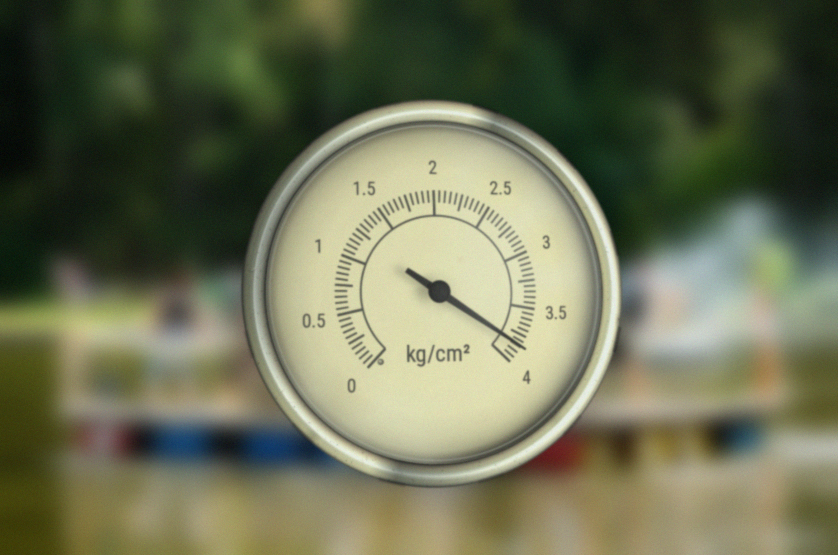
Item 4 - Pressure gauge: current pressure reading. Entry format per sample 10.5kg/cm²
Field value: 3.85kg/cm²
